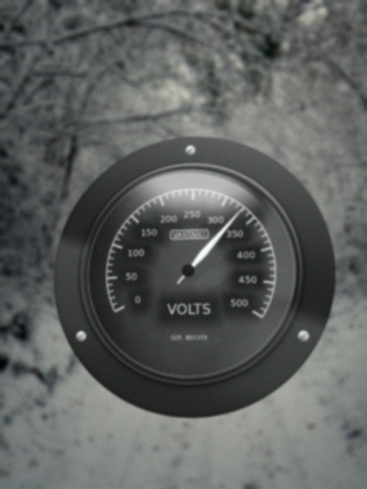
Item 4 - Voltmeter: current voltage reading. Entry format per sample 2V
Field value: 330V
